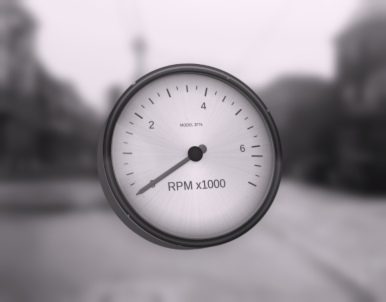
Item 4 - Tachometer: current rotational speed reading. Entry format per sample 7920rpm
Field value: 0rpm
